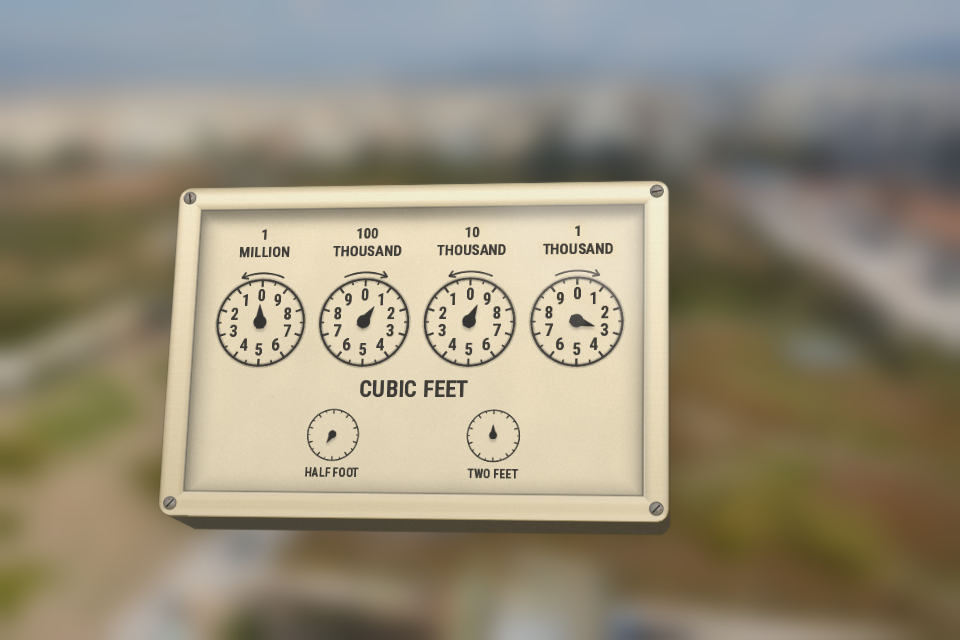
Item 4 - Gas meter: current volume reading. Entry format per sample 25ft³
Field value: 9300ft³
